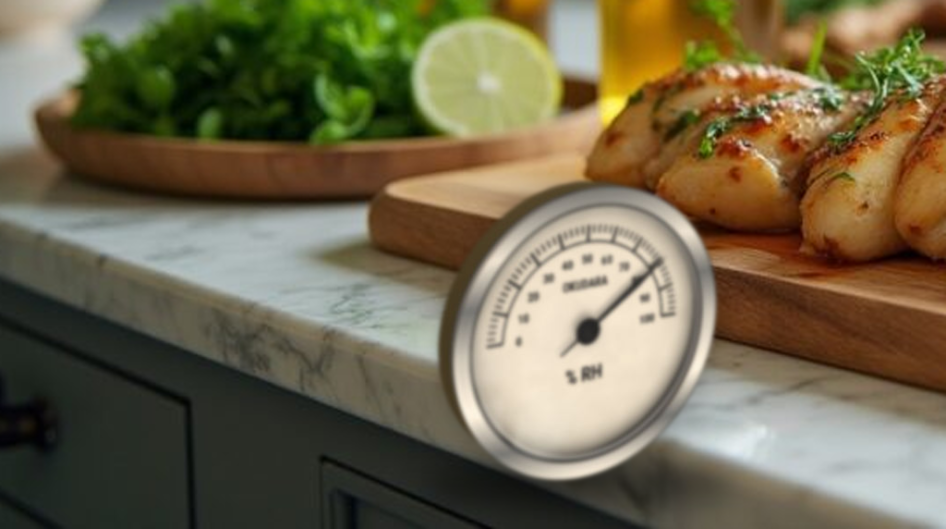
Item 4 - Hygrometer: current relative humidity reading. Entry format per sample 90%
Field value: 80%
